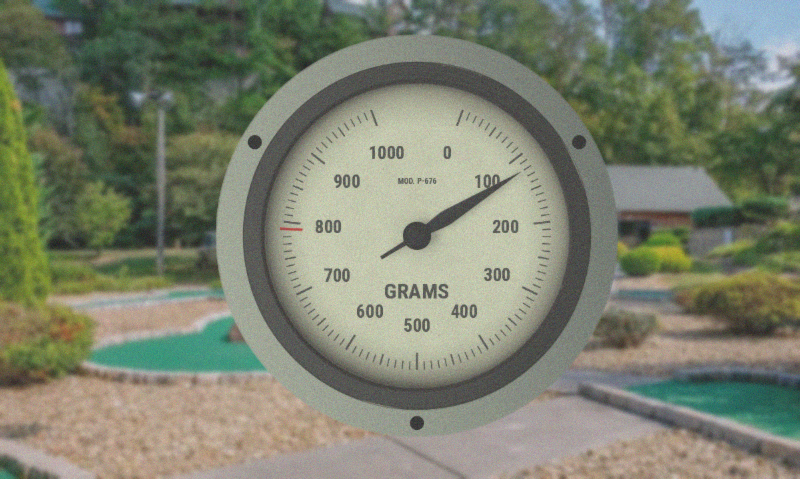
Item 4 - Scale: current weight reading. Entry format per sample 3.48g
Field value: 120g
